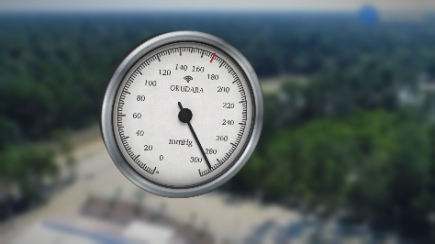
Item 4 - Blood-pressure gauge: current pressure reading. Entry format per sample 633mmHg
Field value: 290mmHg
